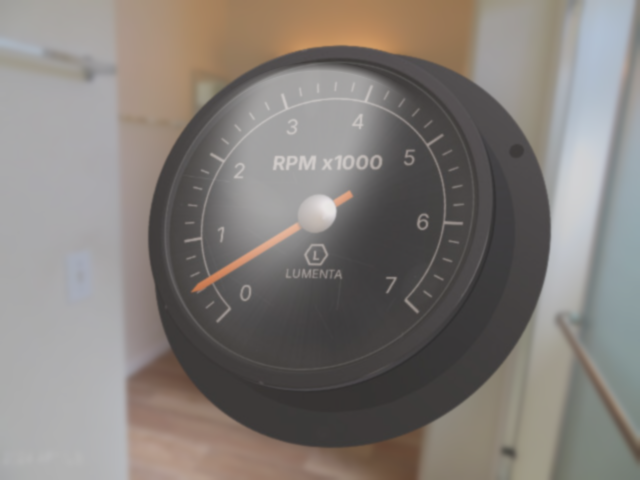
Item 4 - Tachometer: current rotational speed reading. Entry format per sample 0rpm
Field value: 400rpm
